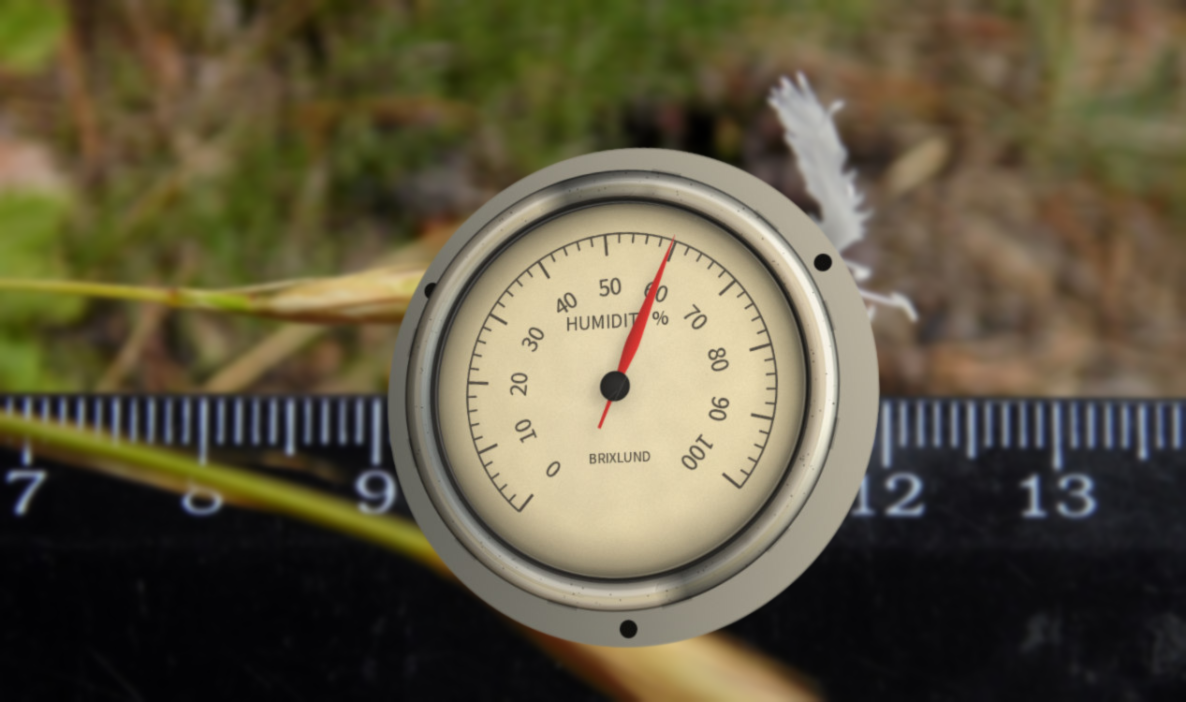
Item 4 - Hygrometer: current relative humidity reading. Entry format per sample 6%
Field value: 60%
